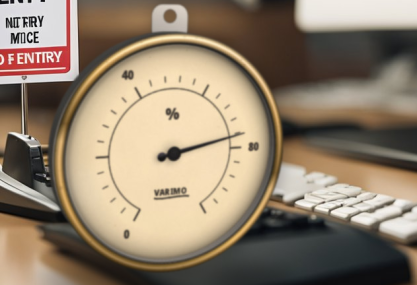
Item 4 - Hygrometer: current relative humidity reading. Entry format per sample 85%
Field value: 76%
